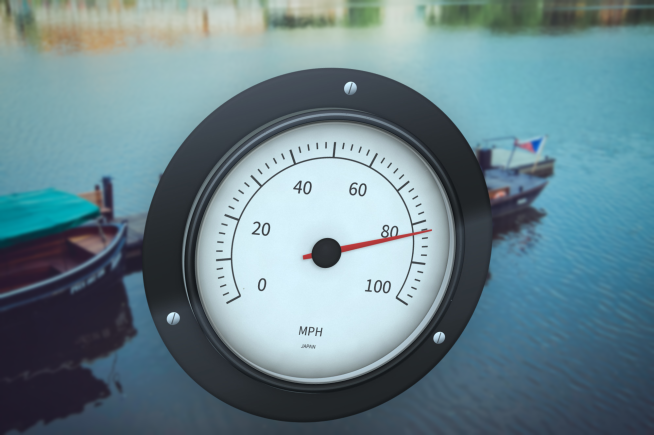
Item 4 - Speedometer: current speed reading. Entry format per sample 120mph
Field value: 82mph
